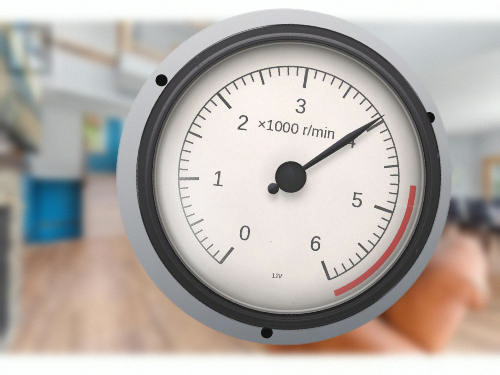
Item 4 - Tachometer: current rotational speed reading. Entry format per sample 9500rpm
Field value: 3950rpm
